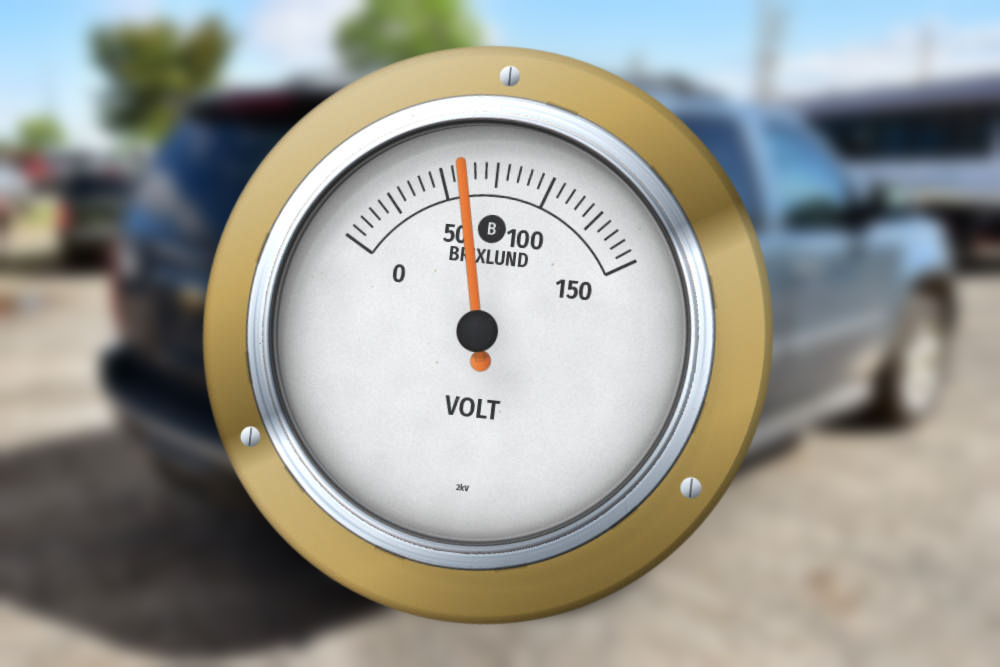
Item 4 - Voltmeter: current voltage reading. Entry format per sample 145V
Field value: 60V
